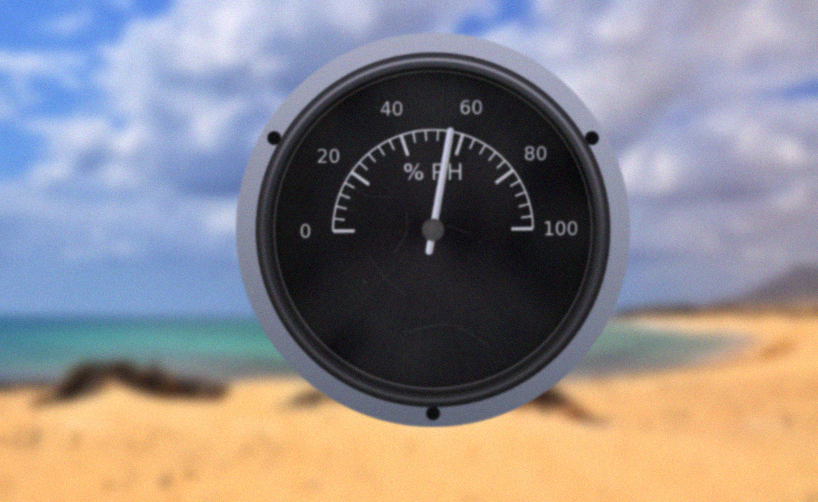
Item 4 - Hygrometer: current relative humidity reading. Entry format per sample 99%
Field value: 56%
